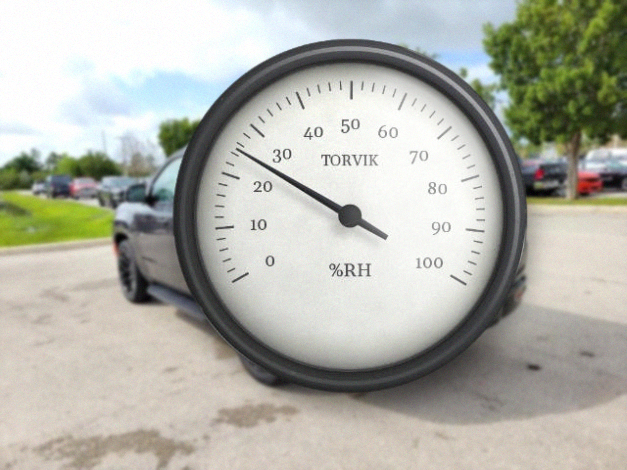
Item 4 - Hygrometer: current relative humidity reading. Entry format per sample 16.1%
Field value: 25%
